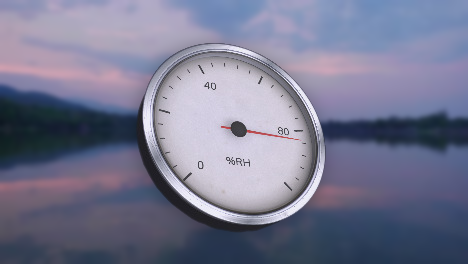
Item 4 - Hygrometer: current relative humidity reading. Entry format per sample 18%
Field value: 84%
